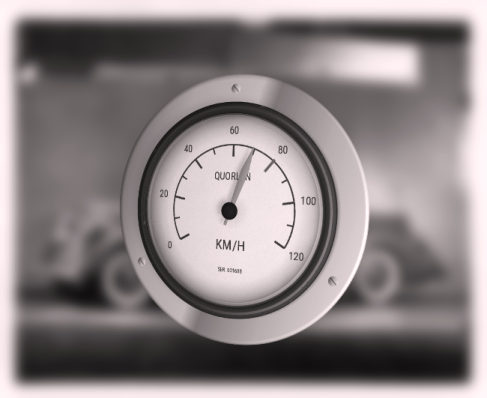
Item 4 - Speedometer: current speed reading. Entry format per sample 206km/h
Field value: 70km/h
